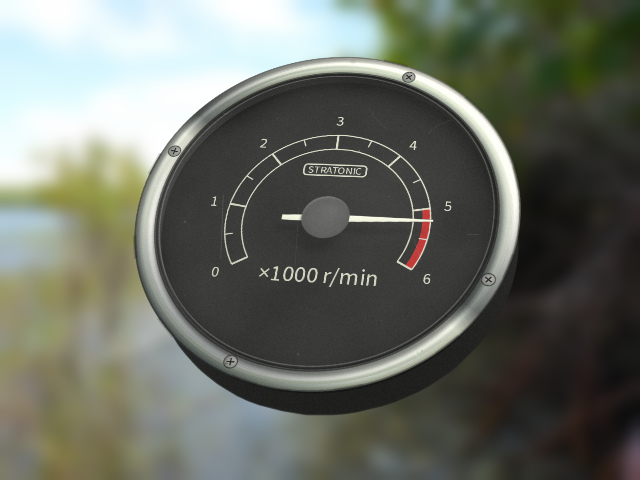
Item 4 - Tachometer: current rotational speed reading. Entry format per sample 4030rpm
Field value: 5250rpm
